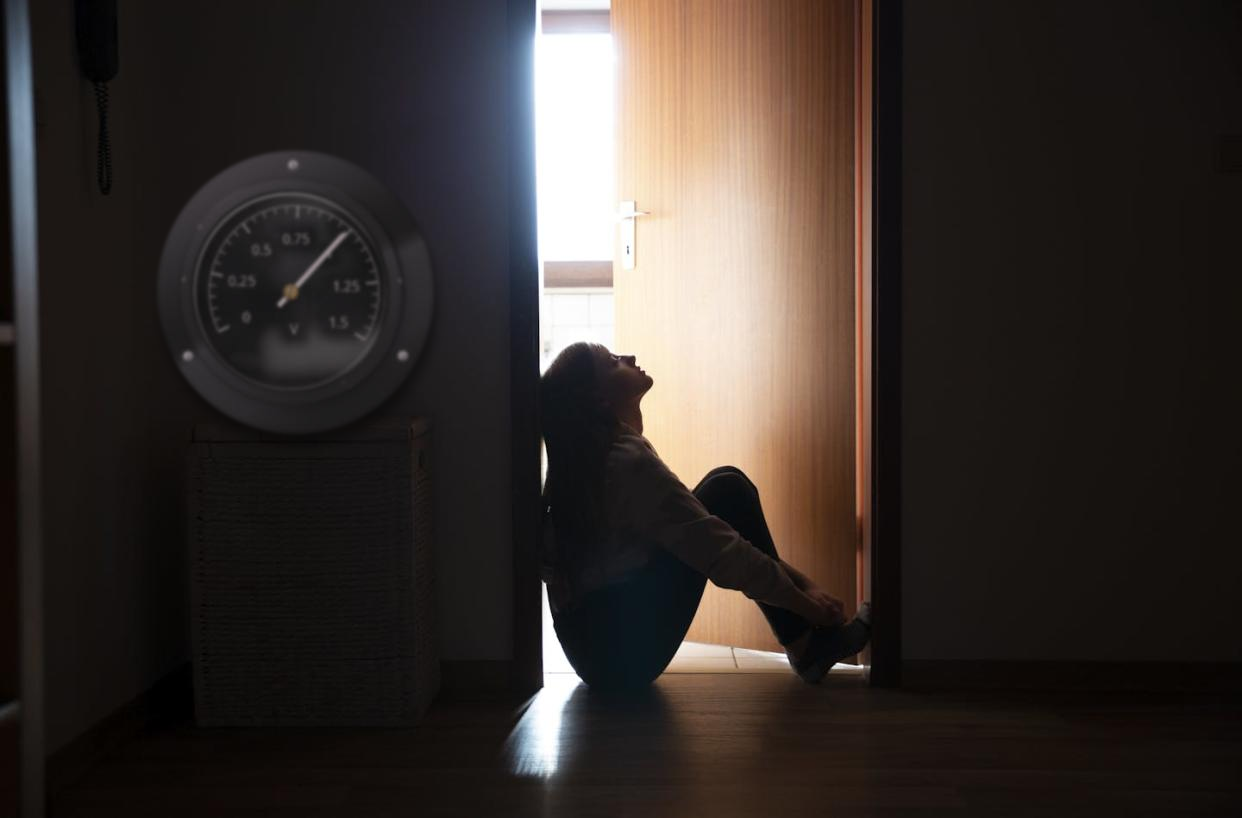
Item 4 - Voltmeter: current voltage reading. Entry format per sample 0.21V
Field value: 1V
